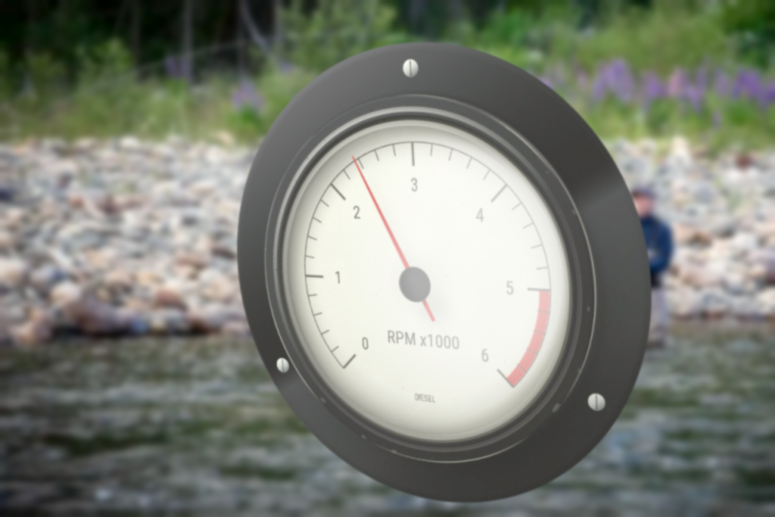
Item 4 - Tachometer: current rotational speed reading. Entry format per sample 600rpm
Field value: 2400rpm
